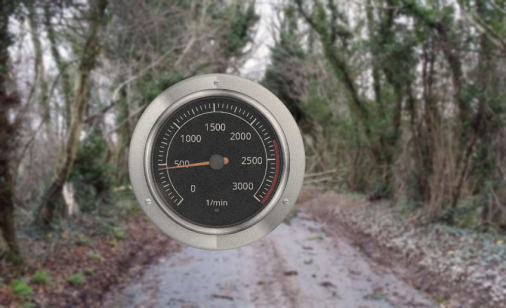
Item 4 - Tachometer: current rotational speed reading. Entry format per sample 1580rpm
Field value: 450rpm
